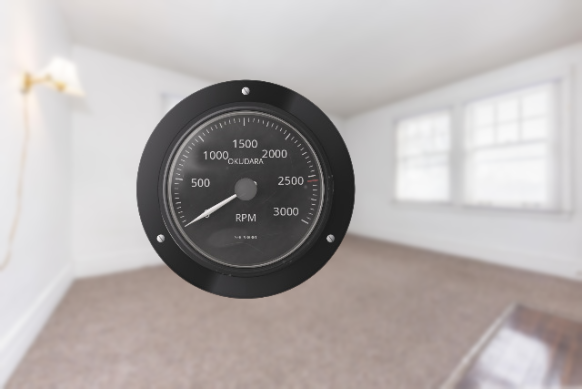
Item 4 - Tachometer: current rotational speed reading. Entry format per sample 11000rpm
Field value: 0rpm
